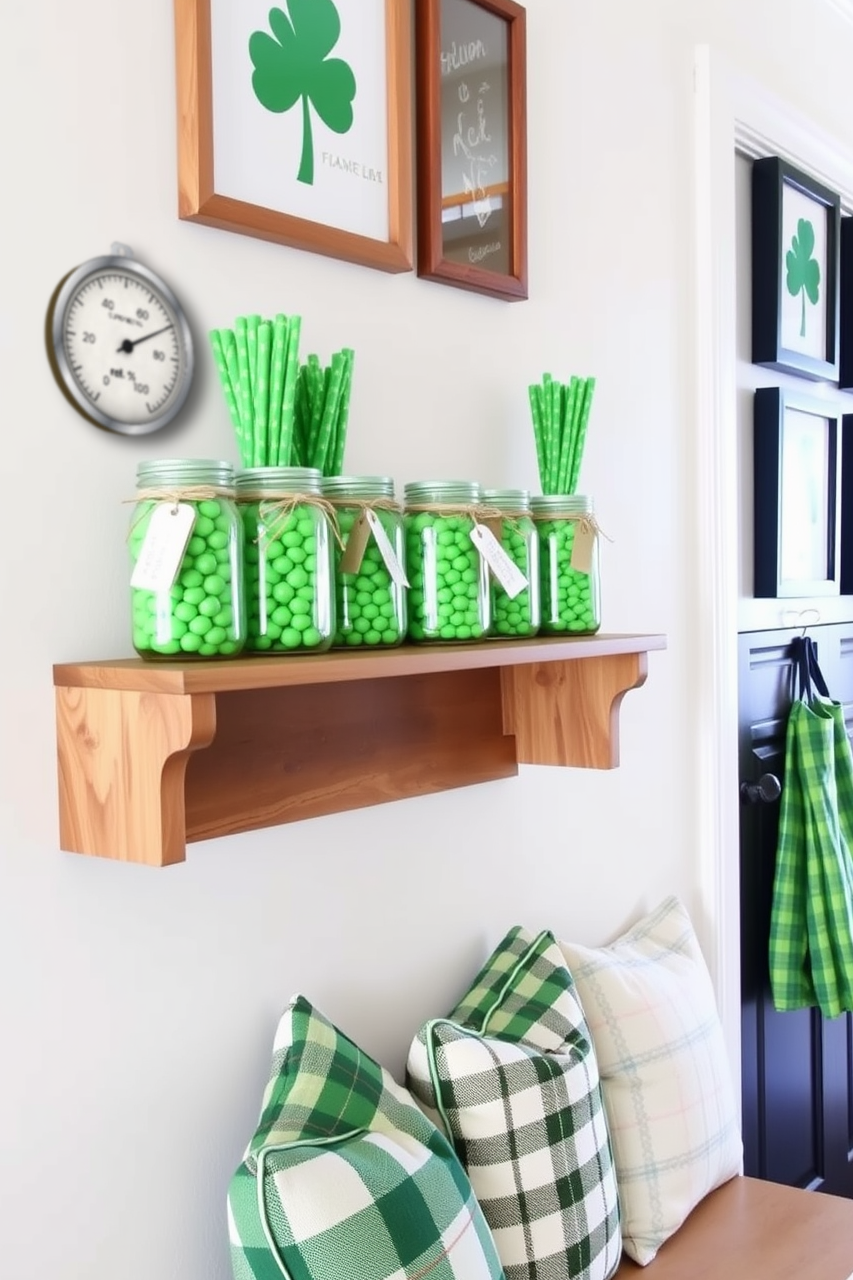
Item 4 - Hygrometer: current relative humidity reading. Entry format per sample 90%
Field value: 70%
